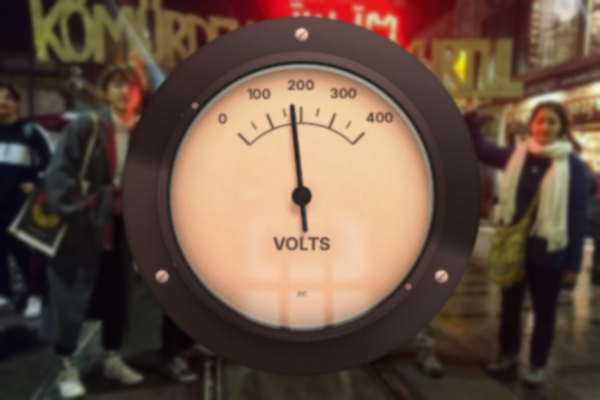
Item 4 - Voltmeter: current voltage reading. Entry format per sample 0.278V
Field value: 175V
